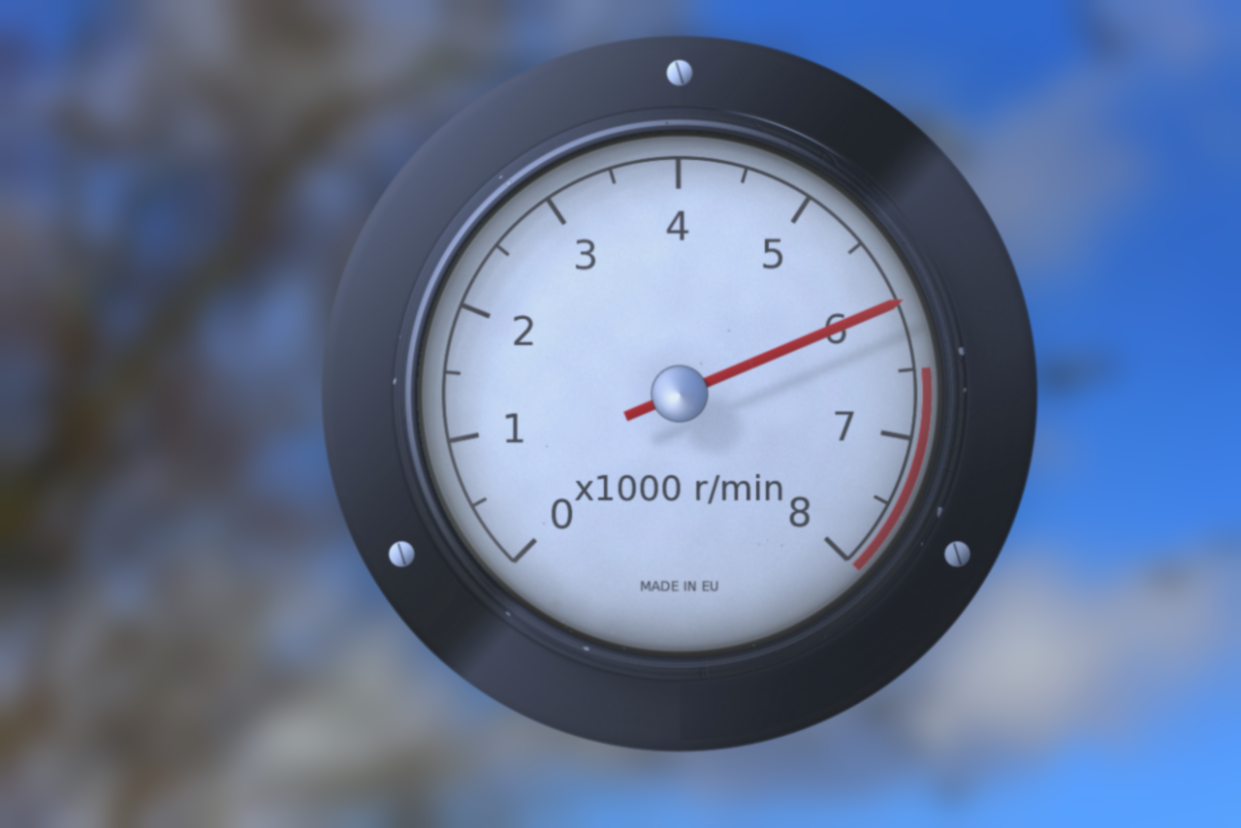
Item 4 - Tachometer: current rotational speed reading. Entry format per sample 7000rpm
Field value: 6000rpm
